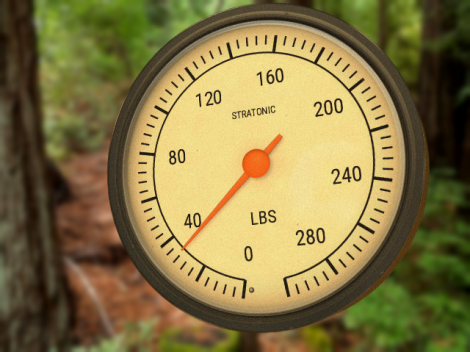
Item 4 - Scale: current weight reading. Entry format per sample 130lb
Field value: 32lb
